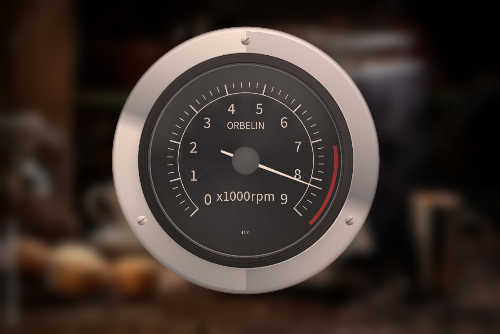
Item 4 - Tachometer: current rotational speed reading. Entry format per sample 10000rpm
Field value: 8200rpm
